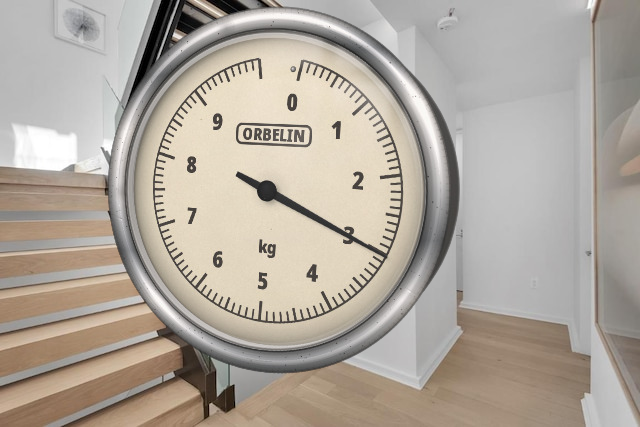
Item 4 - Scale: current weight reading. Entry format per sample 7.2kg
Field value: 3kg
